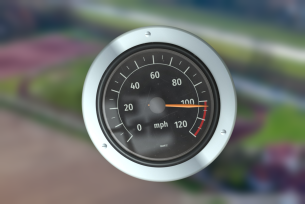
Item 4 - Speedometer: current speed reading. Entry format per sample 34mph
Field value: 102.5mph
